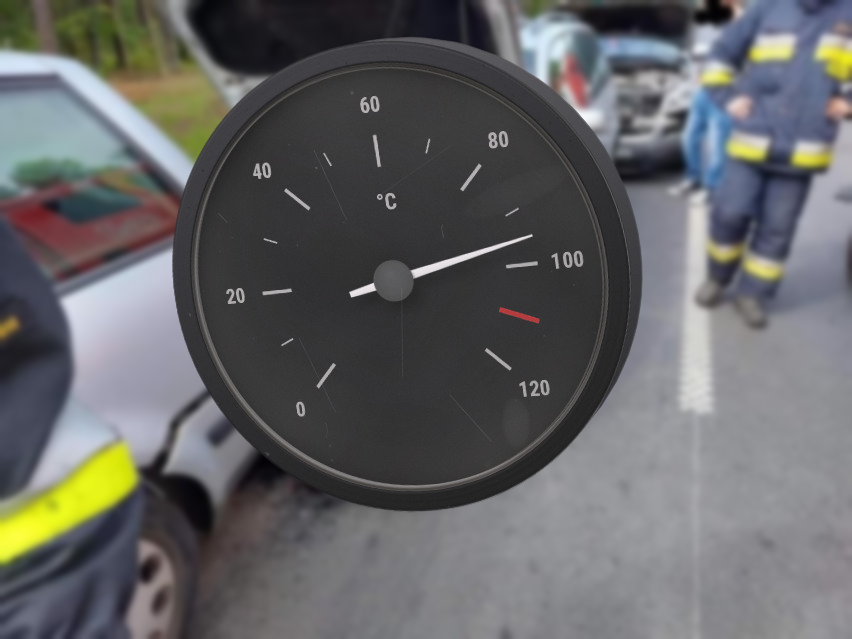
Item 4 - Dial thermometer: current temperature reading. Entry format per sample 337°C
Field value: 95°C
